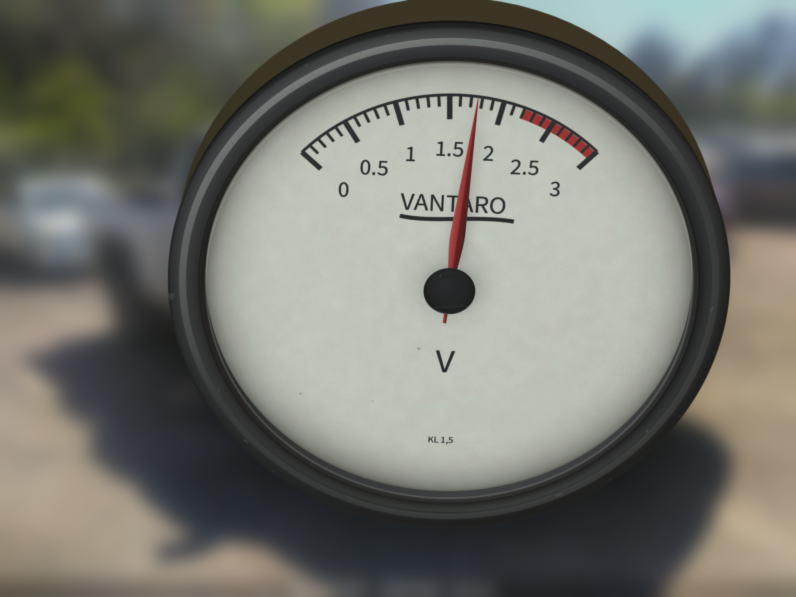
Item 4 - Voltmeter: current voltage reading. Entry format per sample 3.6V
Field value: 1.75V
